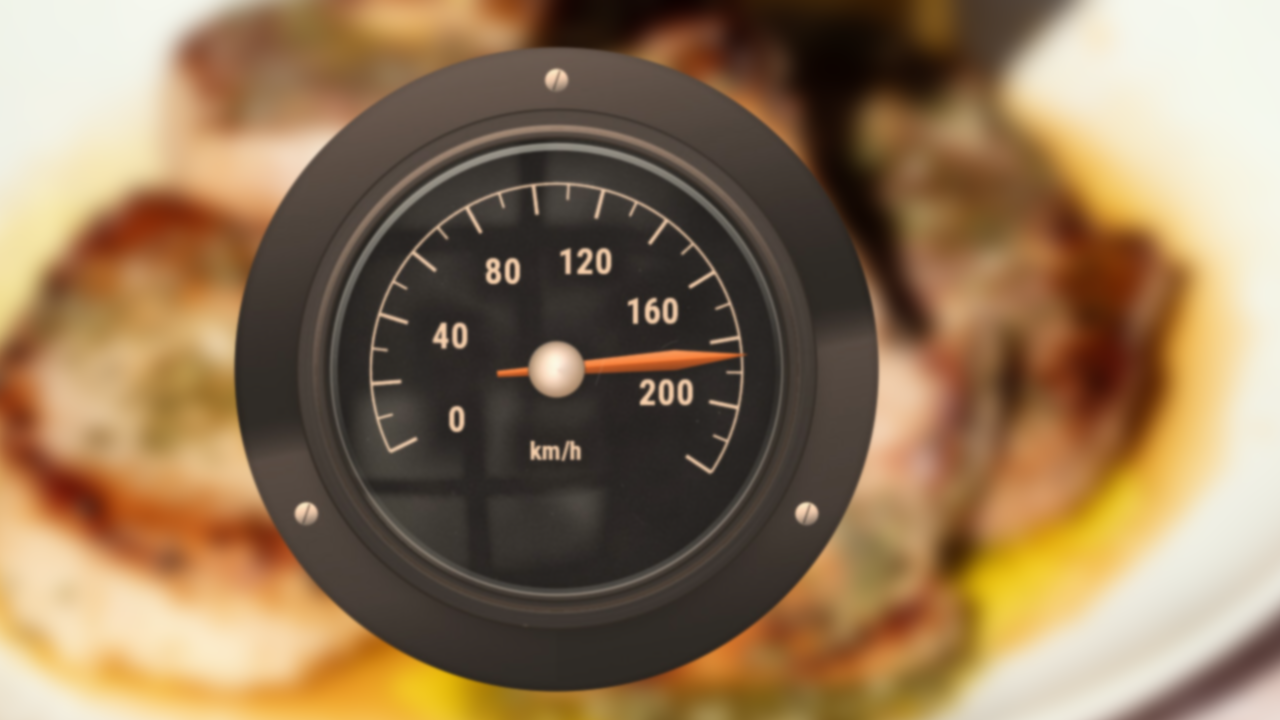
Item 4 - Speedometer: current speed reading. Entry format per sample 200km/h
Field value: 185km/h
